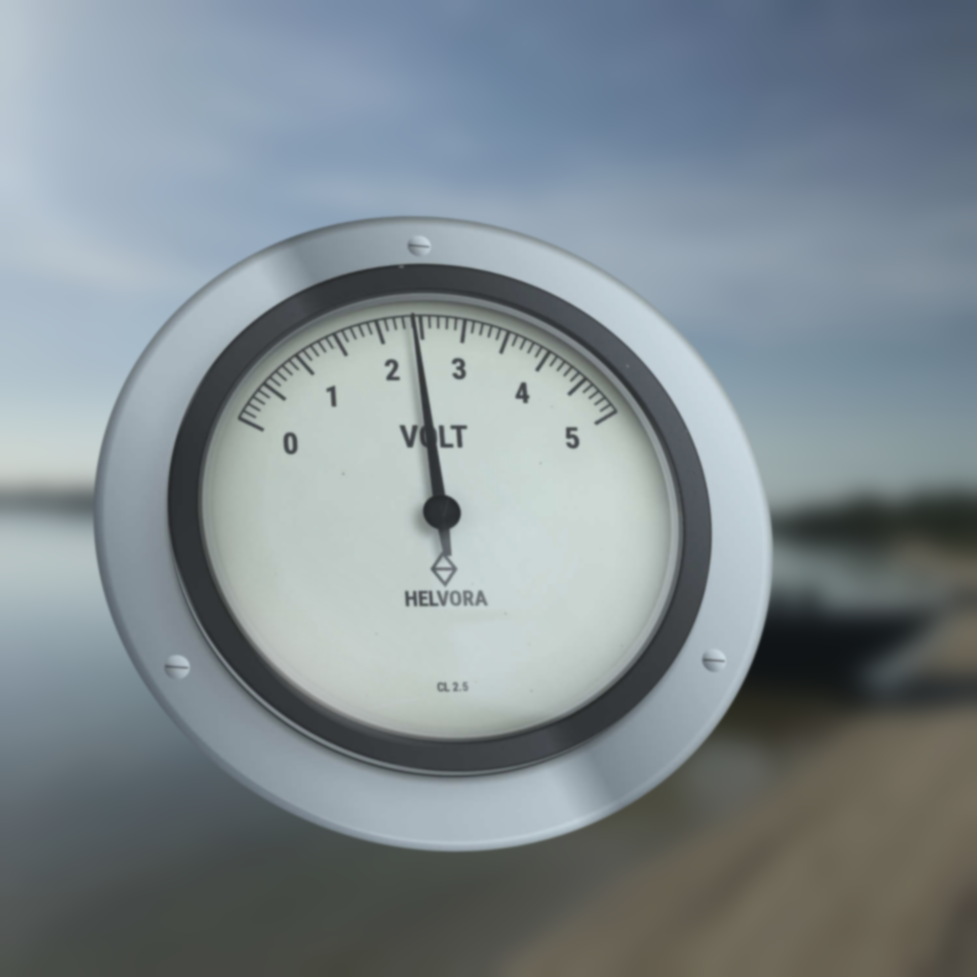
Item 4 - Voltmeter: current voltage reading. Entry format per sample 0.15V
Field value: 2.4V
